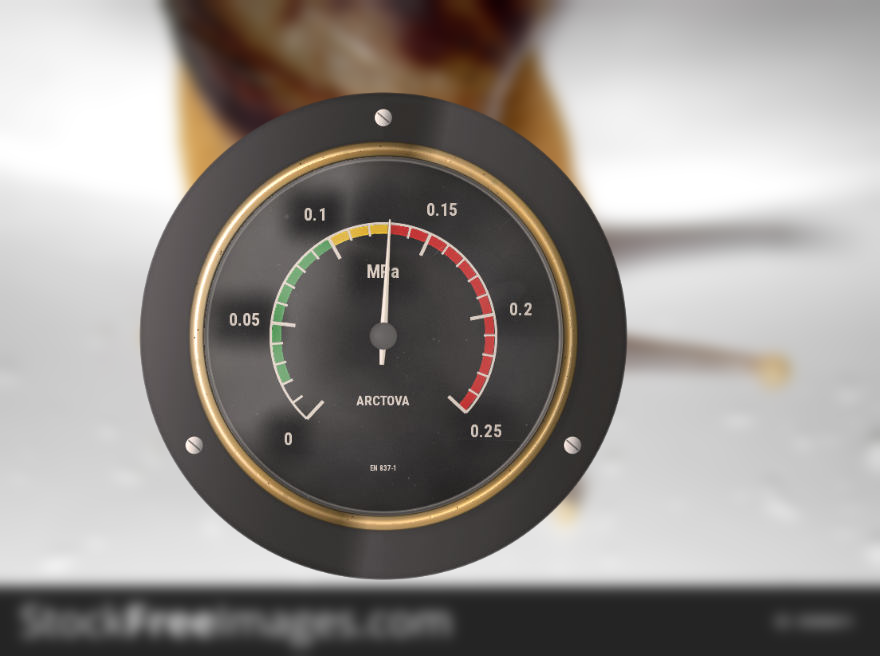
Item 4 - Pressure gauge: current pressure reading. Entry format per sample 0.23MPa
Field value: 0.13MPa
